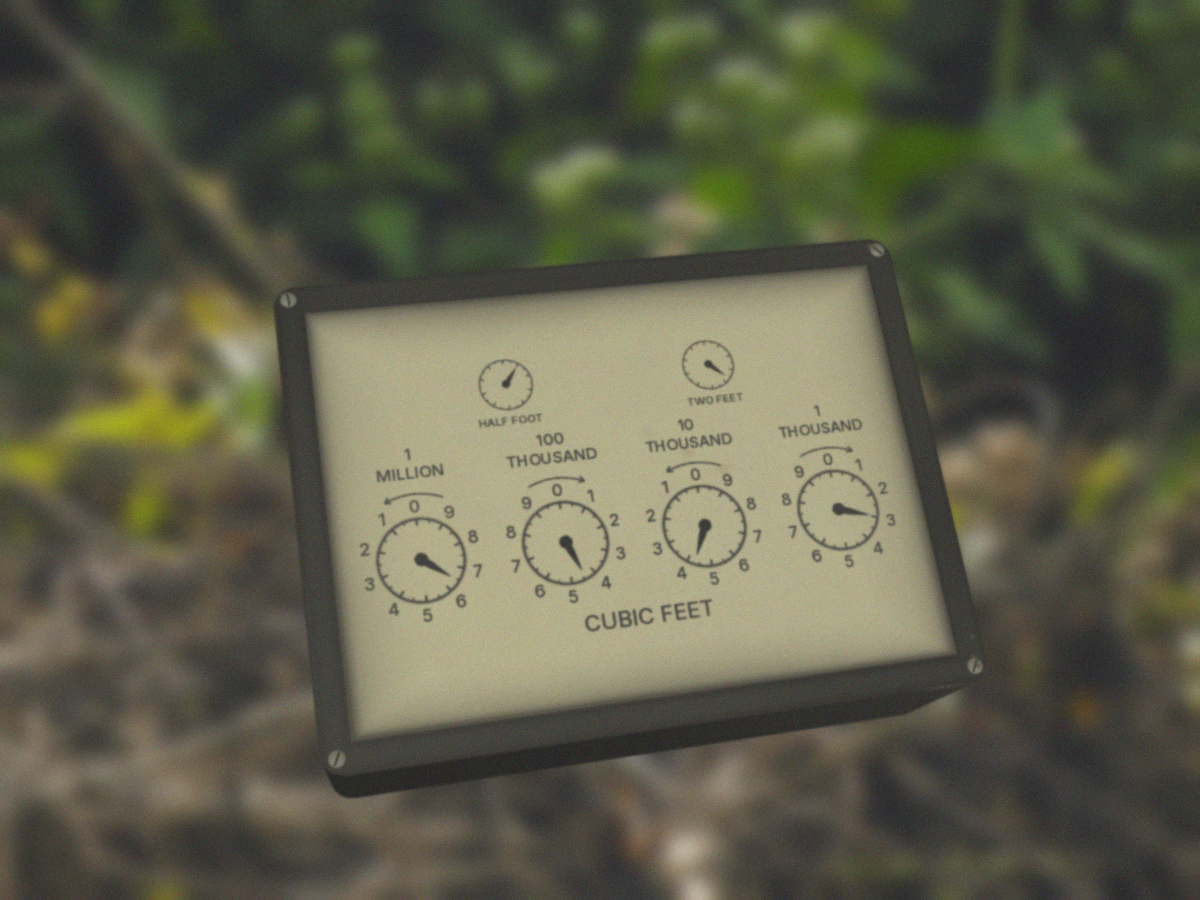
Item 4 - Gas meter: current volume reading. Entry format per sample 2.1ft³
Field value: 644300ft³
